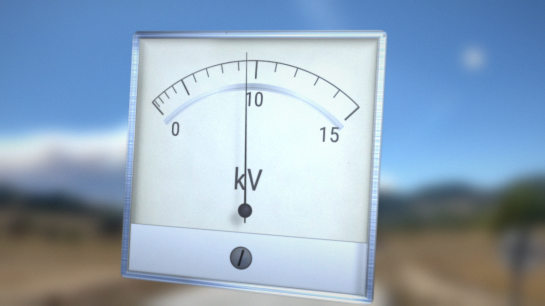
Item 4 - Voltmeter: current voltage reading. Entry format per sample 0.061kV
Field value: 9.5kV
